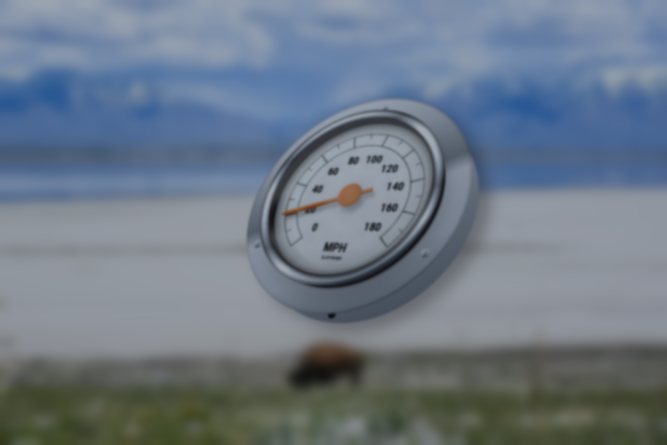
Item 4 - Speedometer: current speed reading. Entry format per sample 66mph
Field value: 20mph
